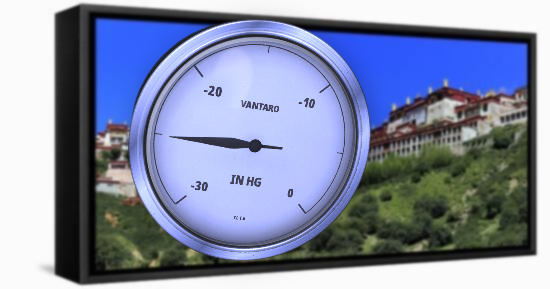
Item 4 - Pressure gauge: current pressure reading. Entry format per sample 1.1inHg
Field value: -25inHg
